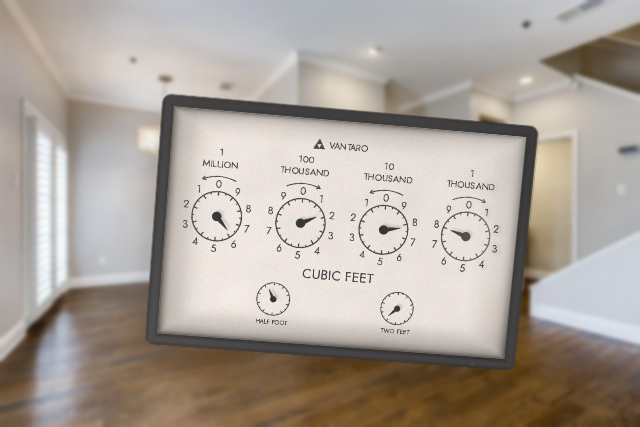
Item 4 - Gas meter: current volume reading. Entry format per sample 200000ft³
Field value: 617800ft³
